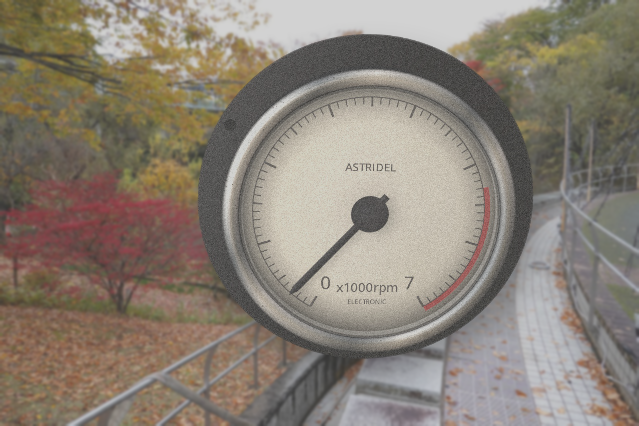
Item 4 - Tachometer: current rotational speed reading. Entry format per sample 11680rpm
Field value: 300rpm
